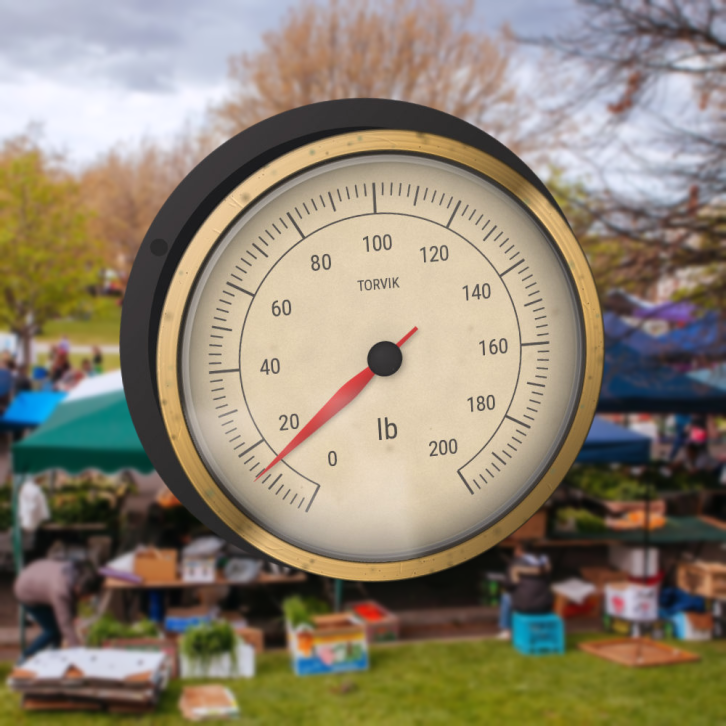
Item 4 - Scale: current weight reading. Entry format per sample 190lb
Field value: 14lb
